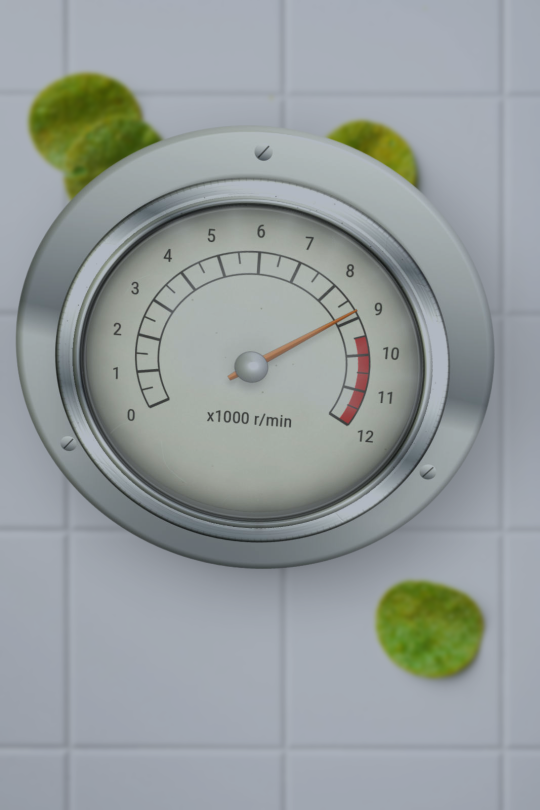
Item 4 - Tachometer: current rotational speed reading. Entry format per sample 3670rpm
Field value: 8750rpm
